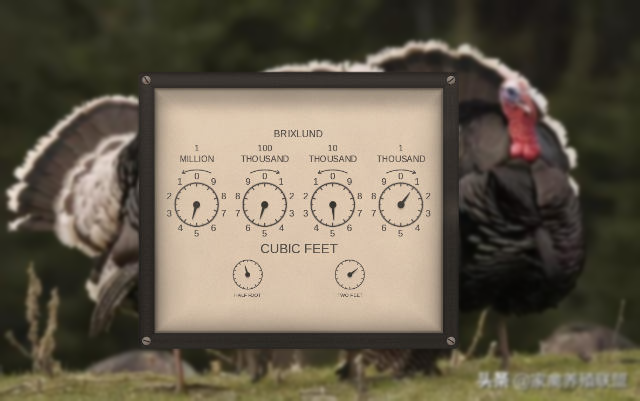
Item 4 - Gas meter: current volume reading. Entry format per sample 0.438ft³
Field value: 455100ft³
